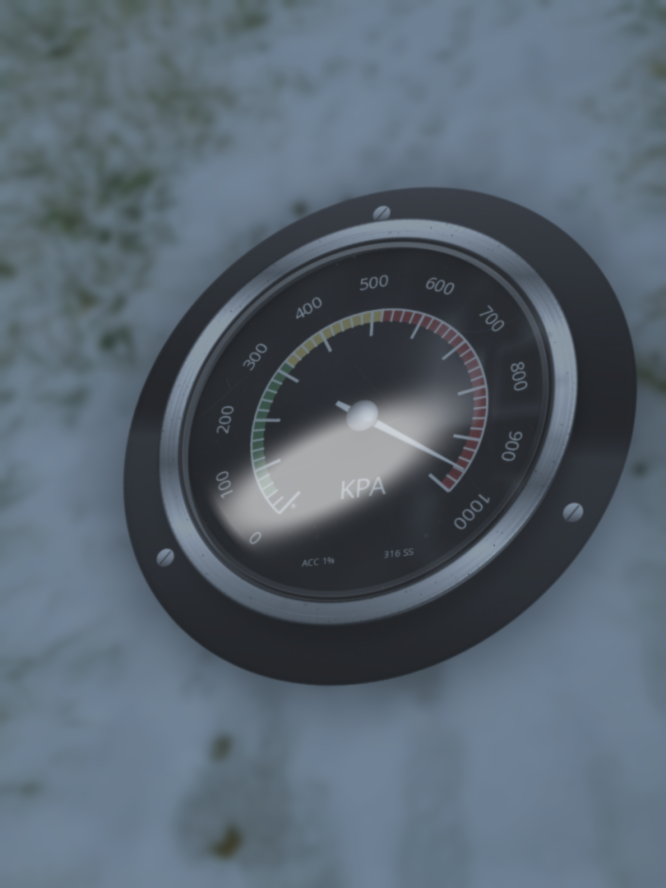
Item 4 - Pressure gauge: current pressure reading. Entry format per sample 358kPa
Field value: 960kPa
